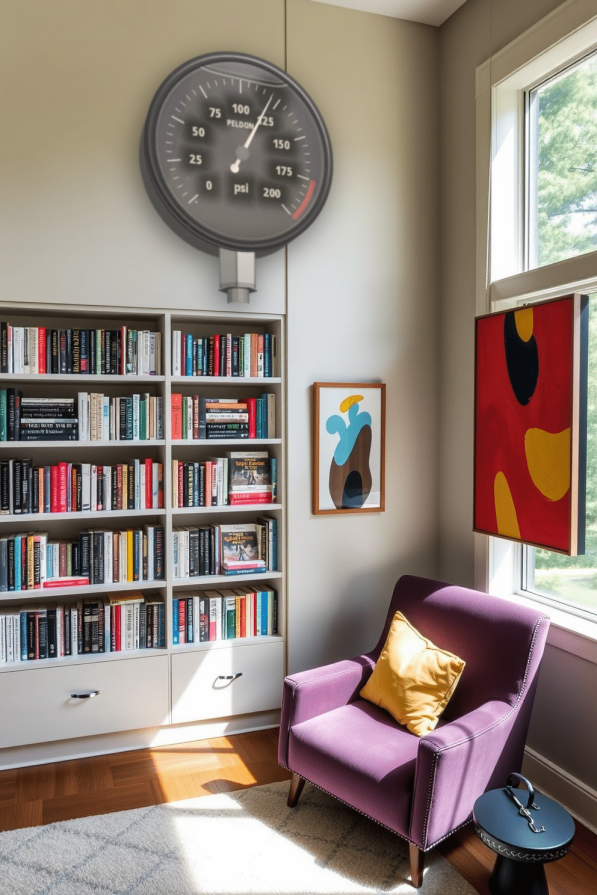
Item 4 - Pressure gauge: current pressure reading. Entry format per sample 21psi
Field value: 120psi
